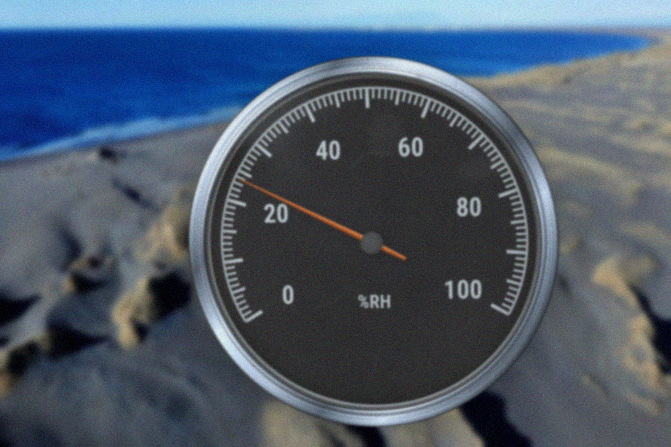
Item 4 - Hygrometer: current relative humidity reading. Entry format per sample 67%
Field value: 24%
